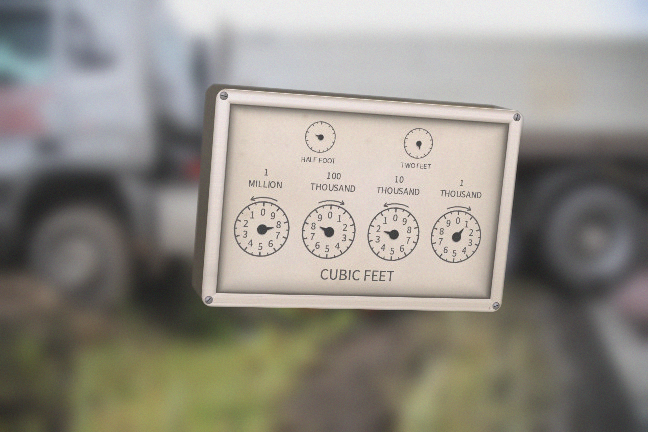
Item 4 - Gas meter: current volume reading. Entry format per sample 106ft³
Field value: 782100ft³
